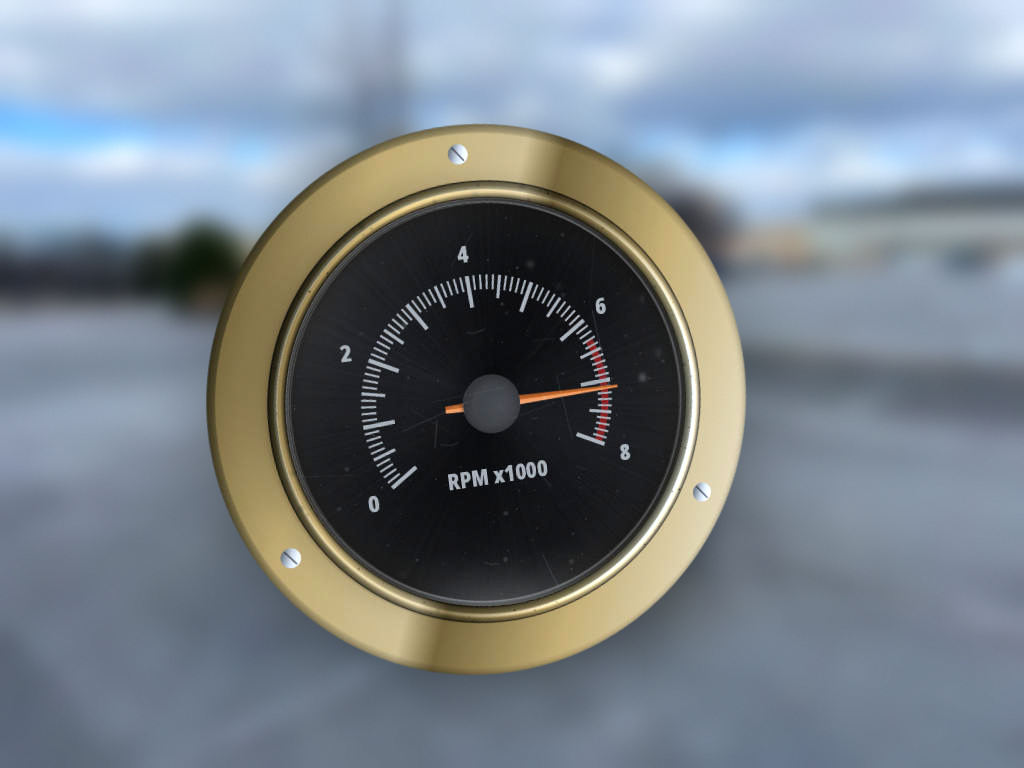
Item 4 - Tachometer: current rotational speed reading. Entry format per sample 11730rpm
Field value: 7100rpm
